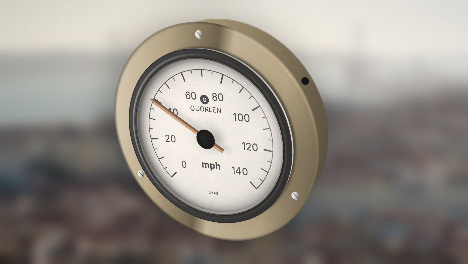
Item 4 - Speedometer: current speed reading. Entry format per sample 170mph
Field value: 40mph
